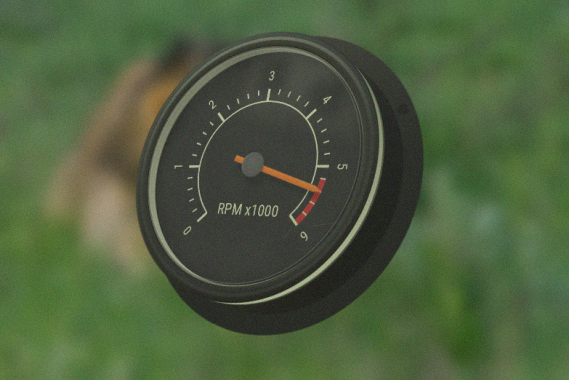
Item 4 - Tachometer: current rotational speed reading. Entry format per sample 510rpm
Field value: 5400rpm
